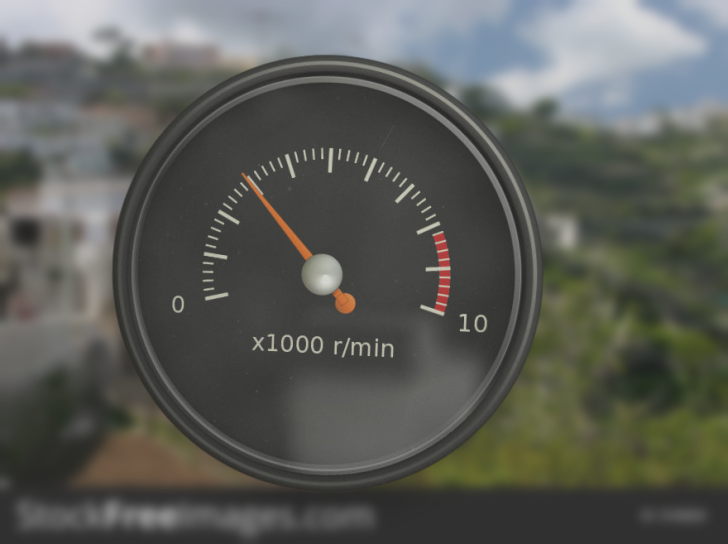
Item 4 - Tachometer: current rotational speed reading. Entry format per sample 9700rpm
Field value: 3000rpm
